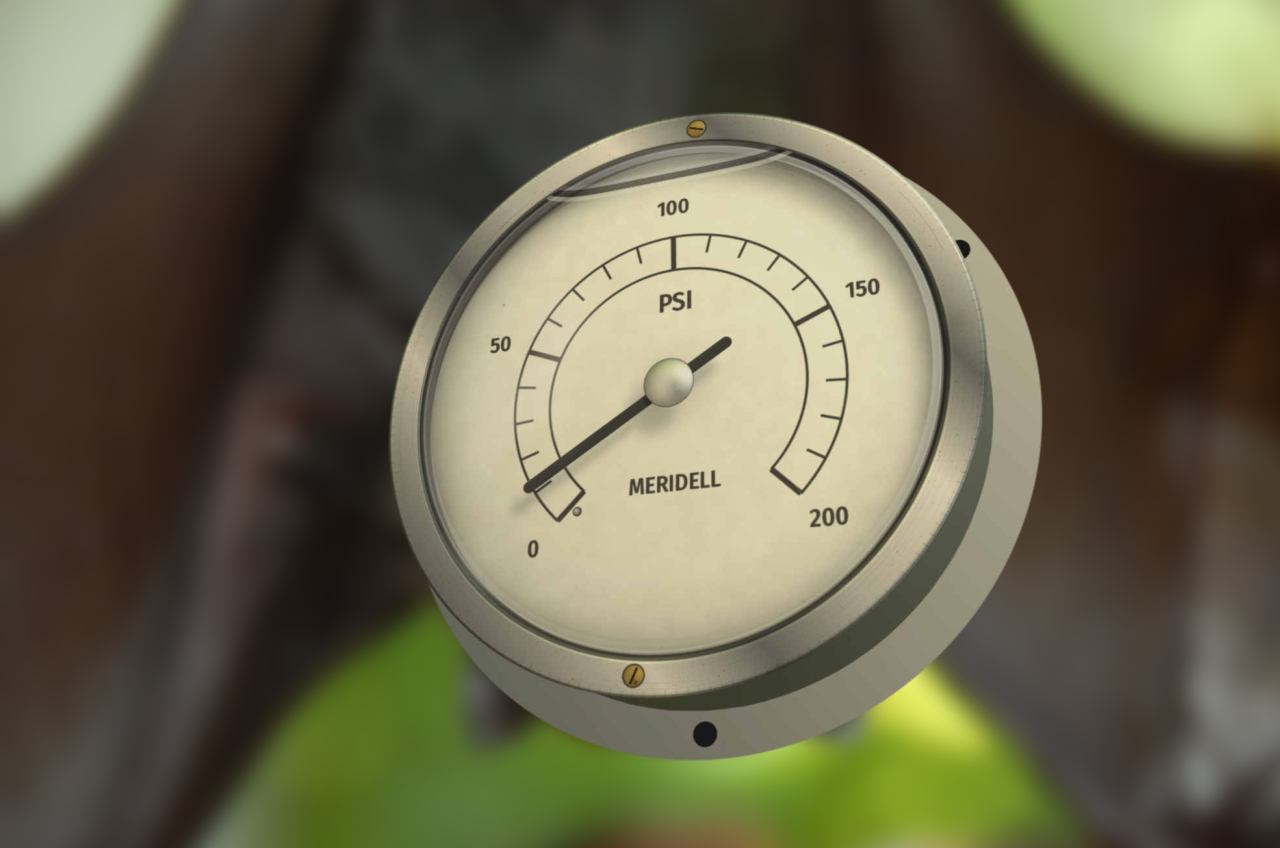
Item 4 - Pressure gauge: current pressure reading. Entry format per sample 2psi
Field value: 10psi
